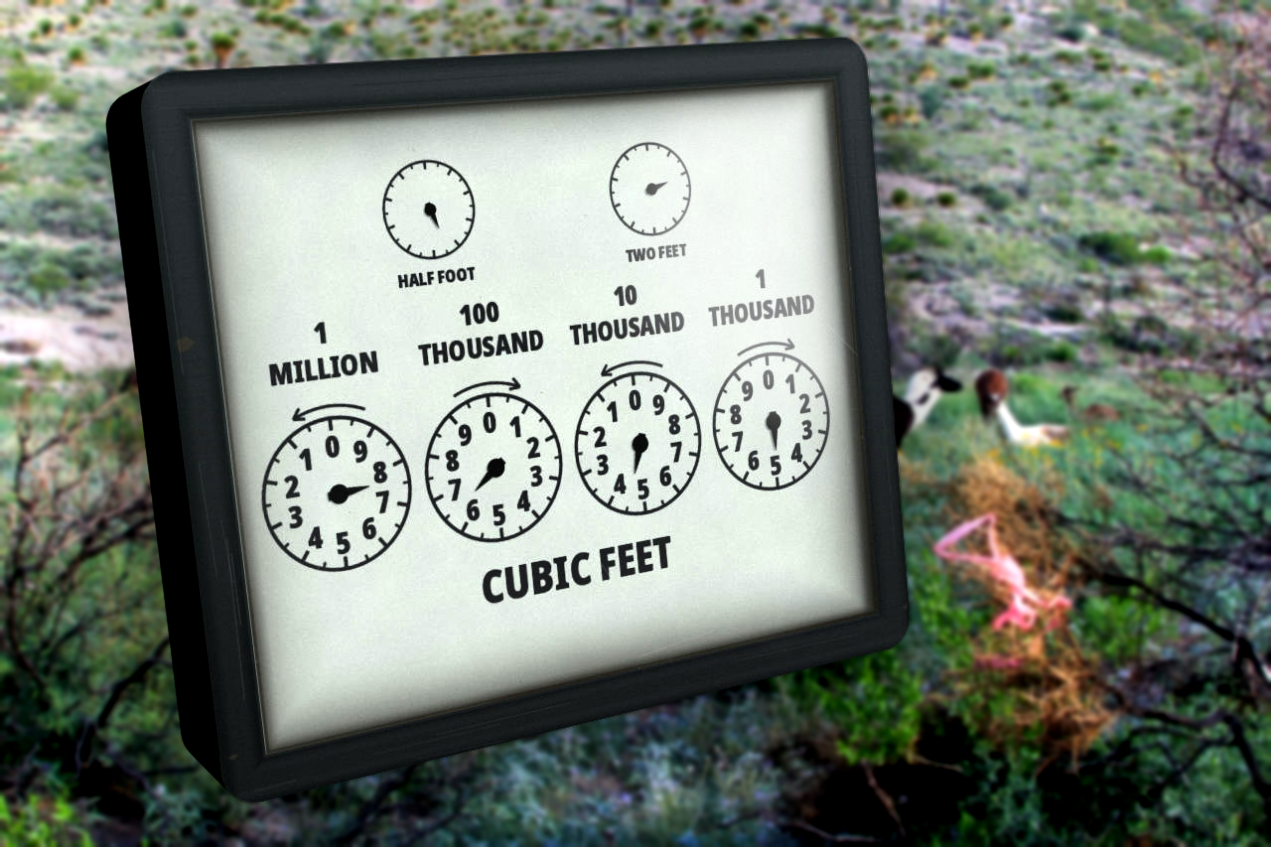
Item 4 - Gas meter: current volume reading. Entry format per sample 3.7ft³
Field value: 764500ft³
